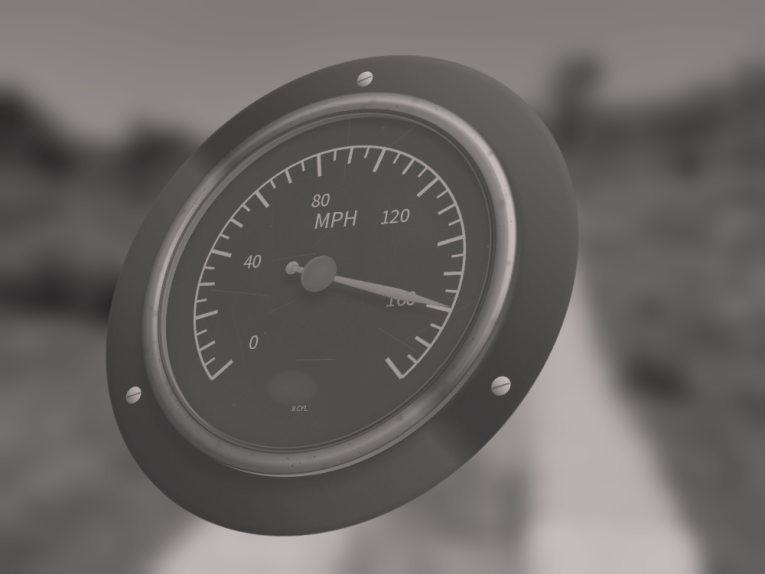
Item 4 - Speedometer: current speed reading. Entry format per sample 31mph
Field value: 160mph
